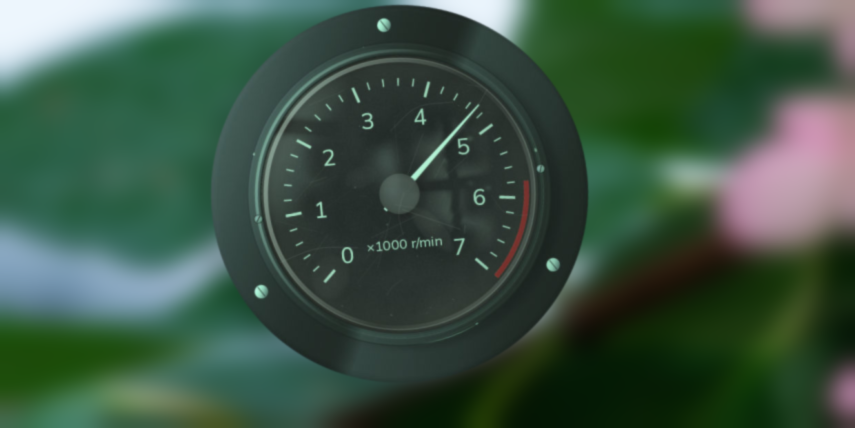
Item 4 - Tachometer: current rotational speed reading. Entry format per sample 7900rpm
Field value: 4700rpm
